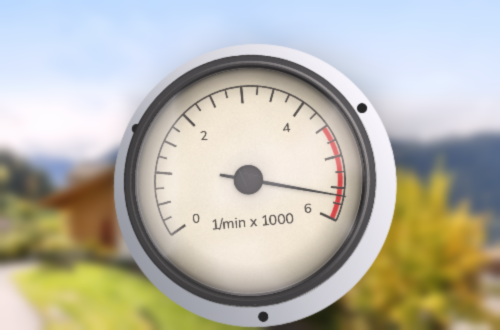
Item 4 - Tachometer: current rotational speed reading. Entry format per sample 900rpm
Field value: 5625rpm
